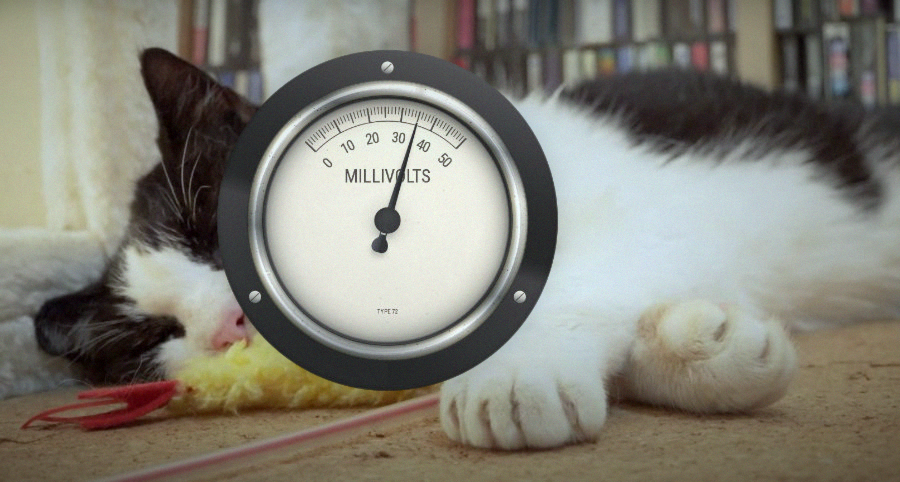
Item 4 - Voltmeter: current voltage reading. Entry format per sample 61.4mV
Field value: 35mV
